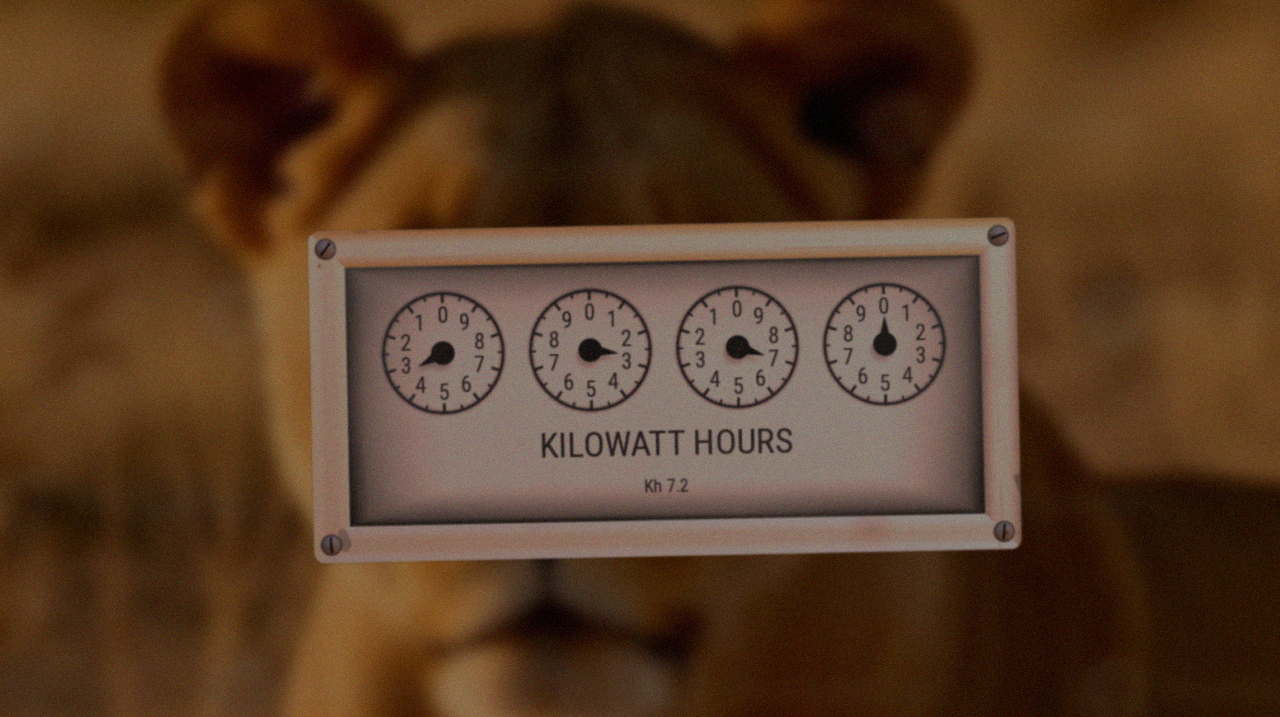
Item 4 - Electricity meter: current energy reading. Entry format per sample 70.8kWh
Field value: 3270kWh
